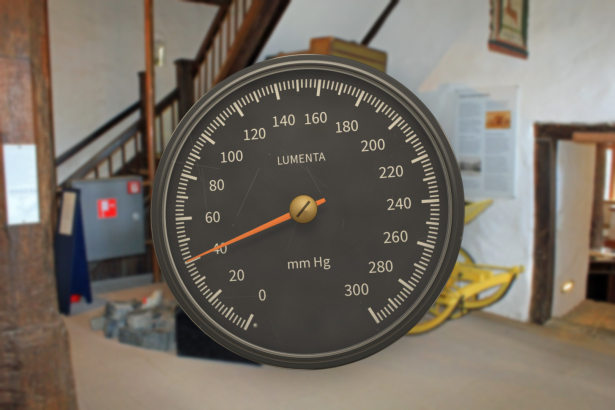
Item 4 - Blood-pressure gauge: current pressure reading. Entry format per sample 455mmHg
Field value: 40mmHg
